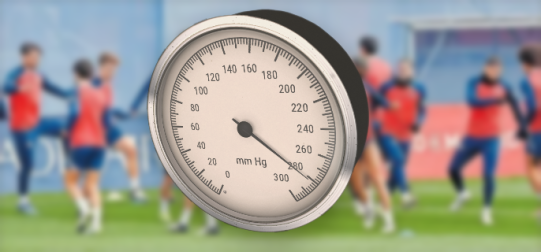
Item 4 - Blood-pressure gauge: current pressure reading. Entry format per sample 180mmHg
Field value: 280mmHg
